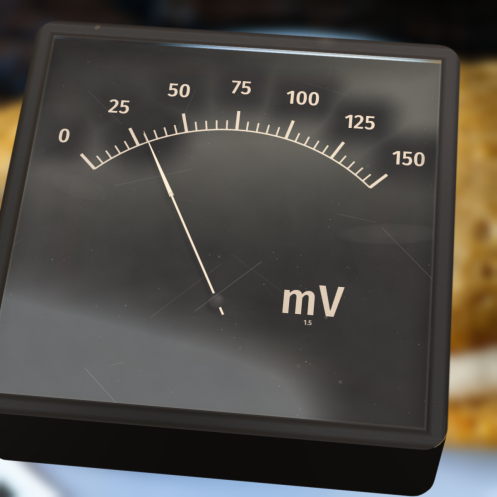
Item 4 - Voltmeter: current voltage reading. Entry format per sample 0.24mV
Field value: 30mV
